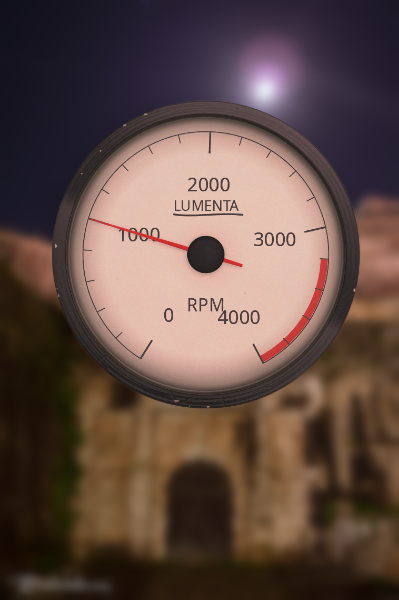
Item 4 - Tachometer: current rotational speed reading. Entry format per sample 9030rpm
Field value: 1000rpm
